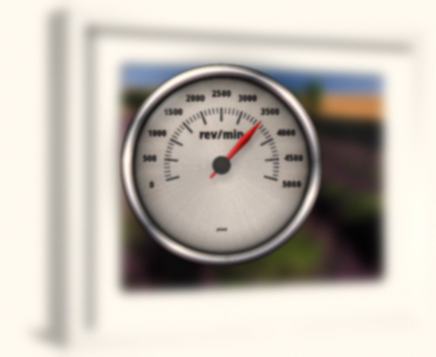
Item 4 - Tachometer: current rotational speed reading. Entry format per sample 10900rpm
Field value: 3500rpm
